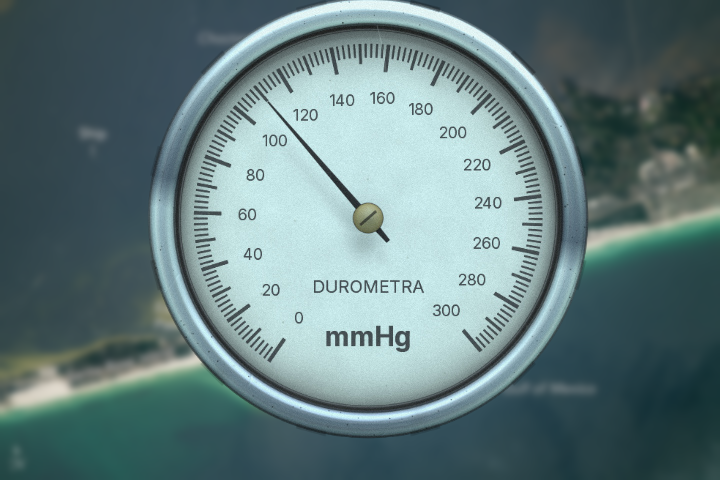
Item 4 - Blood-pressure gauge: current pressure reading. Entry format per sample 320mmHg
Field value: 110mmHg
